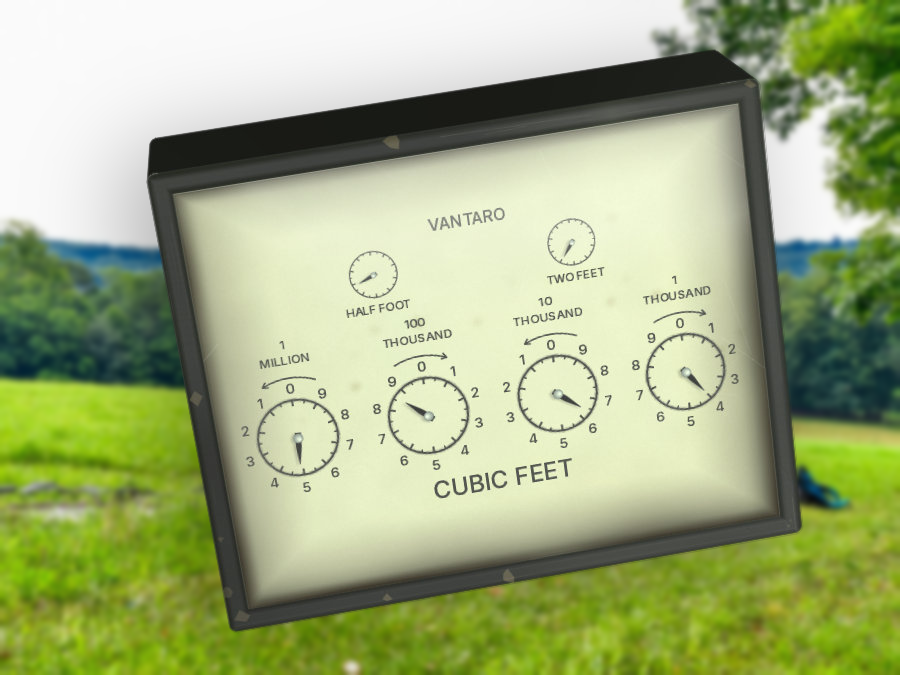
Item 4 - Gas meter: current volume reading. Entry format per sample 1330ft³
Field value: 486400ft³
